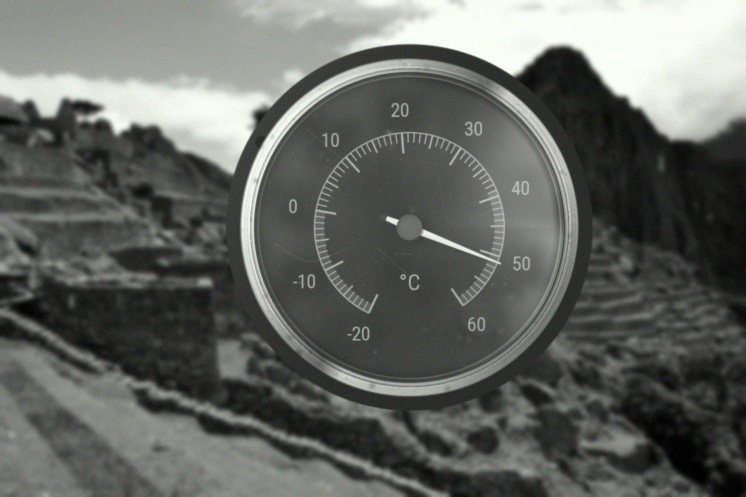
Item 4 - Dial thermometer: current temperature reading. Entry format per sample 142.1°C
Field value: 51°C
